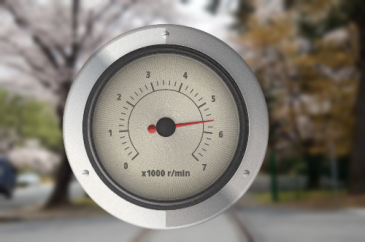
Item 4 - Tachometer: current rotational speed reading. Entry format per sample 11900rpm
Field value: 5600rpm
